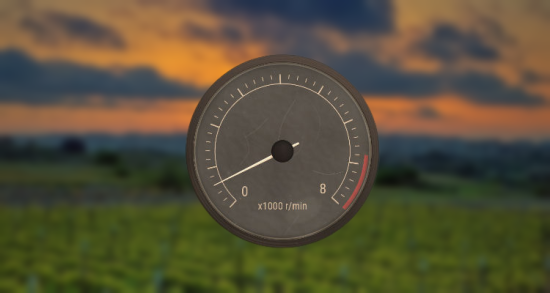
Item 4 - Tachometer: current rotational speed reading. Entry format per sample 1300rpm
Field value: 600rpm
